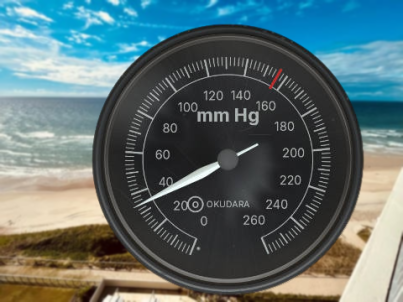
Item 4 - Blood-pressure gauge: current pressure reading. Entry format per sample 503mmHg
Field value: 34mmHg
